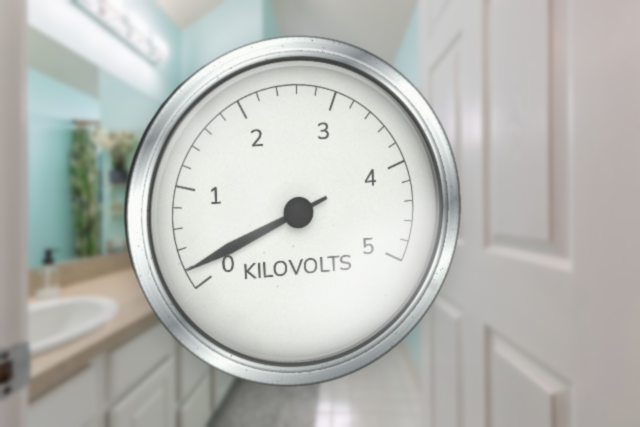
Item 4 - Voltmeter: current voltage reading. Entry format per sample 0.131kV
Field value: 0.2kV
